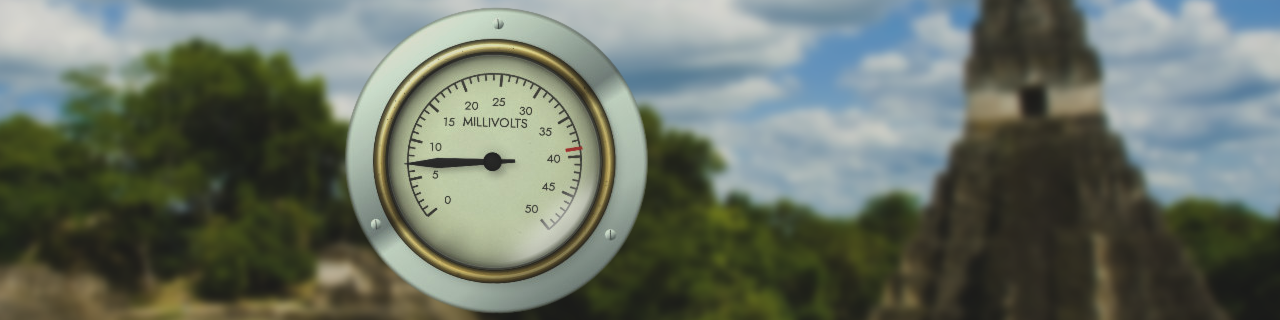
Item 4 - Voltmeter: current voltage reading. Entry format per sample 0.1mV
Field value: 7mV
